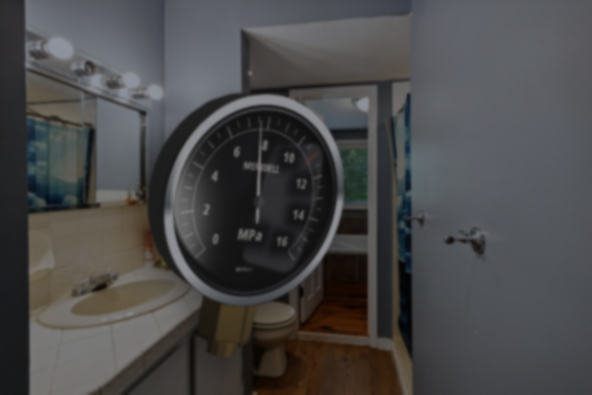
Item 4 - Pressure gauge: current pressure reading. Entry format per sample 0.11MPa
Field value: 7.5MPa
